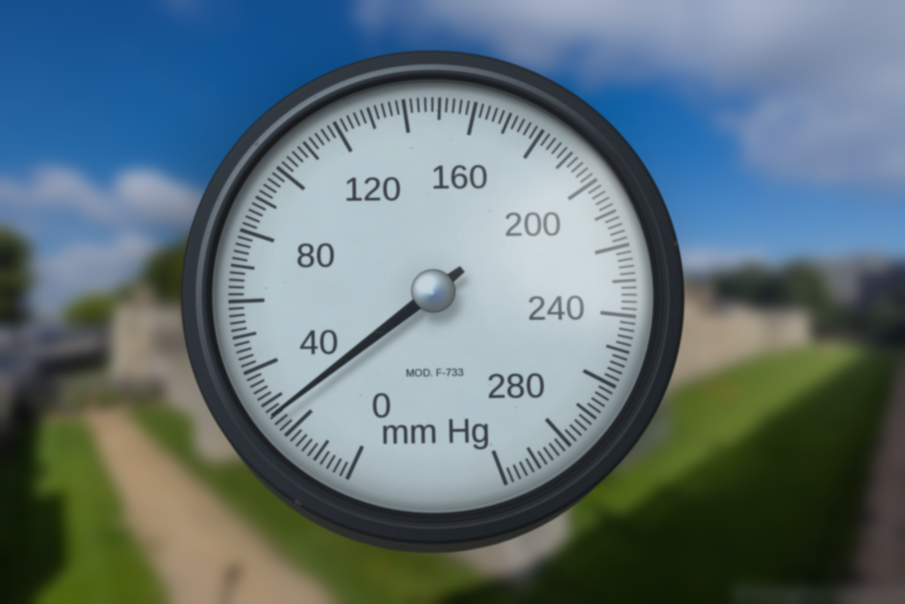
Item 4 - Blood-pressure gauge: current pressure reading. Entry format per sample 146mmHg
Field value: 26mmHg
